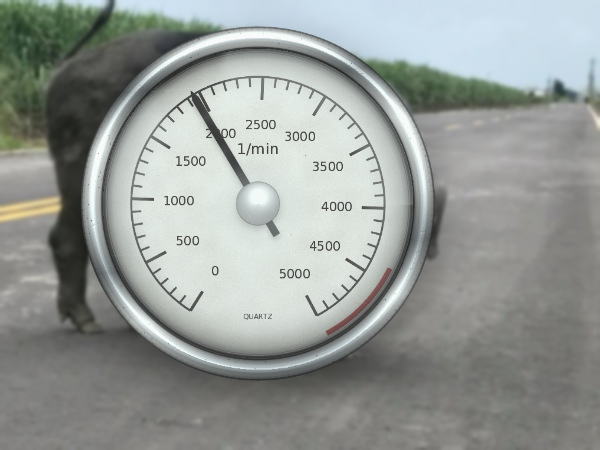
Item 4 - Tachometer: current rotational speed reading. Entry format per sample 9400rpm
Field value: 1950rpm
